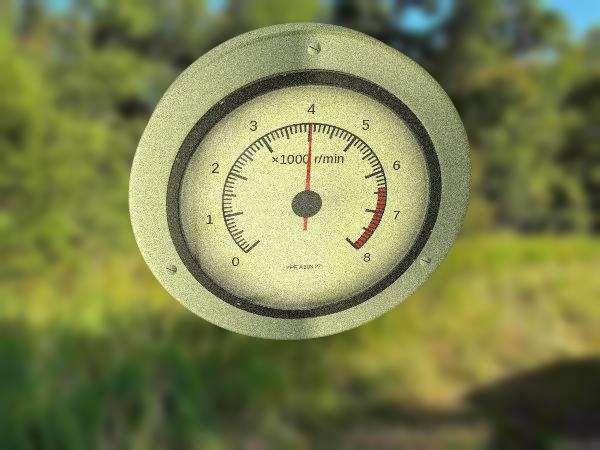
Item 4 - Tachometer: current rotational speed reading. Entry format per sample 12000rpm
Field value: 4000rpm
